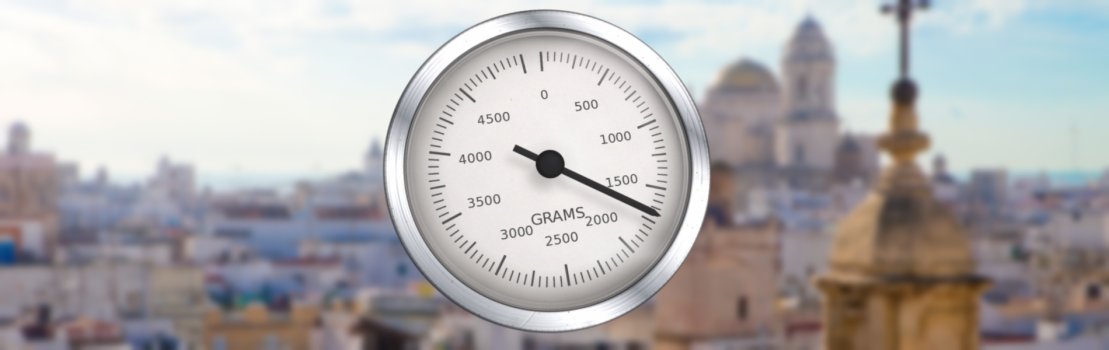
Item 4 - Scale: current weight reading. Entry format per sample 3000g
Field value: 1700g
